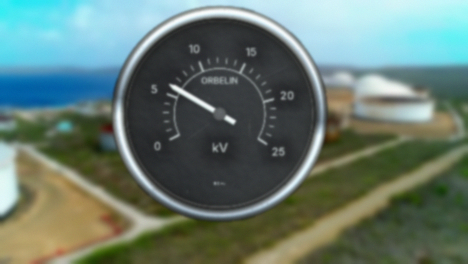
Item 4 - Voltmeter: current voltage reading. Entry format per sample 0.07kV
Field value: 6kV
